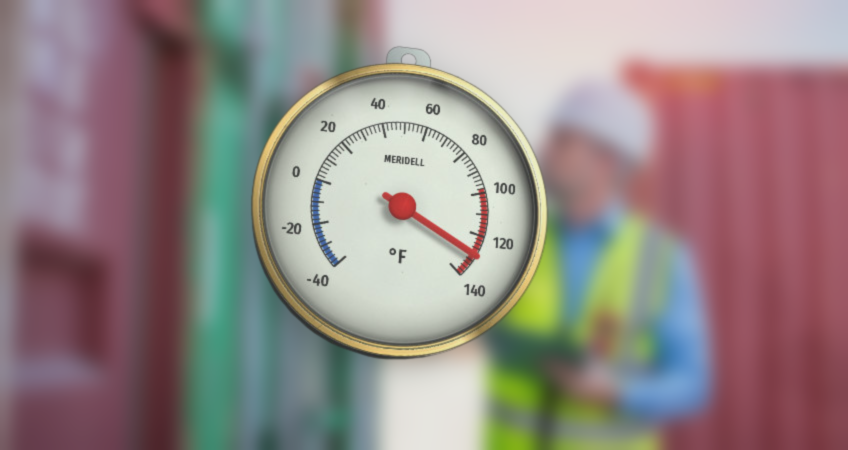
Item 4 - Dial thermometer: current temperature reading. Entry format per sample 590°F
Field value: 130°F
